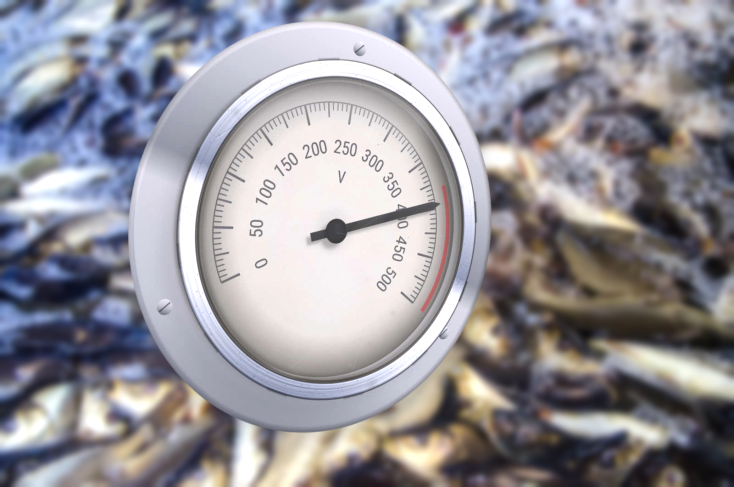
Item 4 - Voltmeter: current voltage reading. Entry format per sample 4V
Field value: 395V
